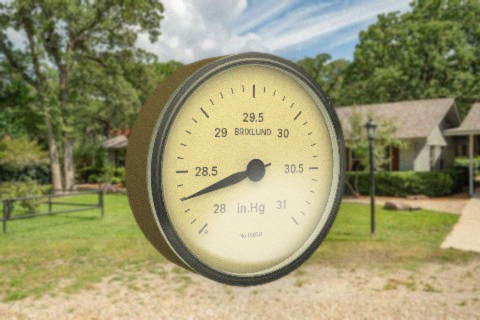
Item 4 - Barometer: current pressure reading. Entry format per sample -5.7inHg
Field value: 28.3inHg
